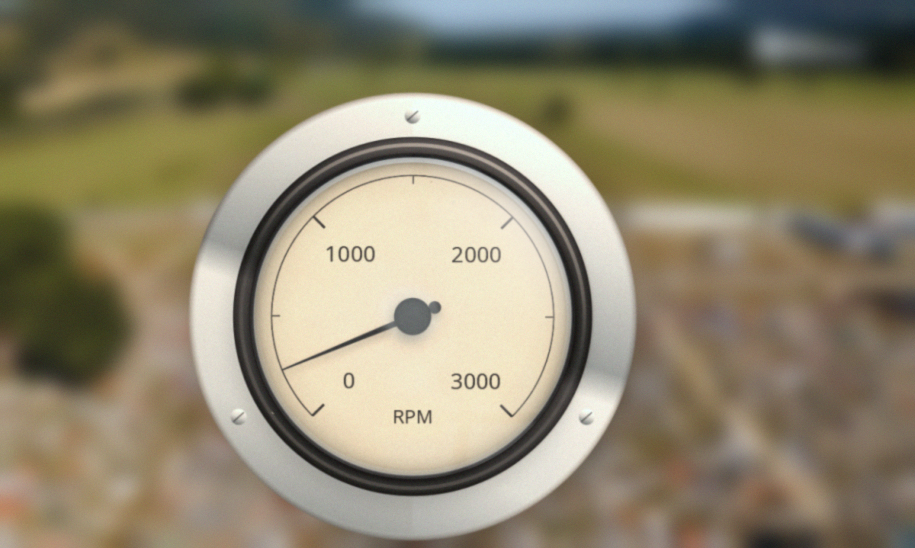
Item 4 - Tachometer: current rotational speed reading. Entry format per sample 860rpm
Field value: 250rpm
